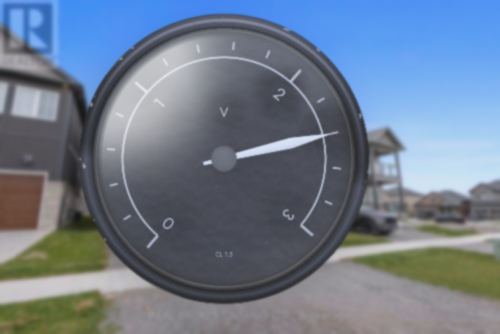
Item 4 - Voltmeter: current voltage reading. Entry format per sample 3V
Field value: 2.4V
